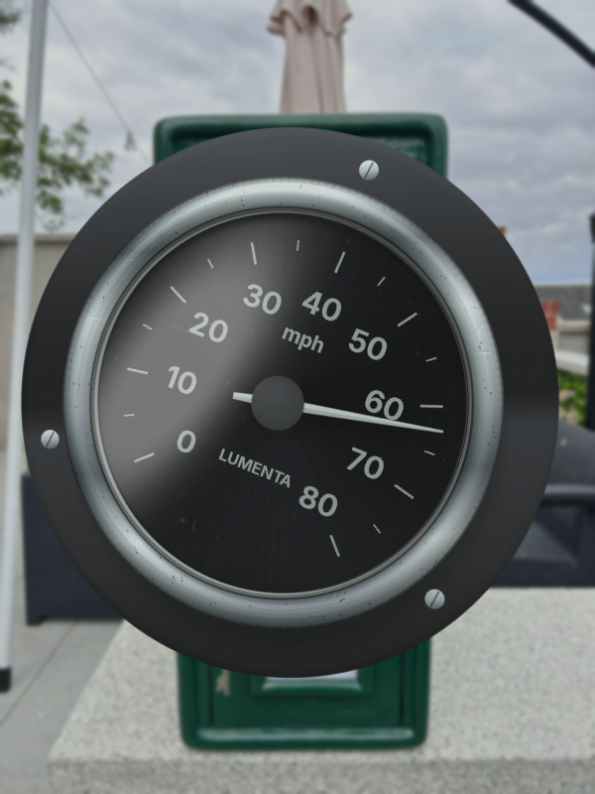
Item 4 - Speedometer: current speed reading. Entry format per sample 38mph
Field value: 62.5mph
